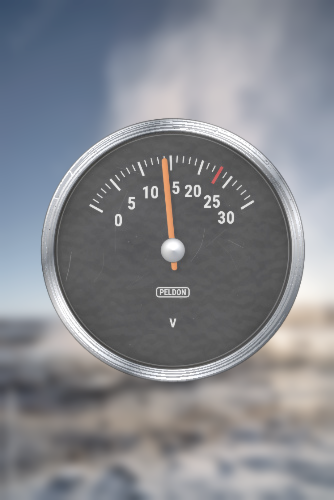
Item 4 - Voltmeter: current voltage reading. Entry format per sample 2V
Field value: 14V
